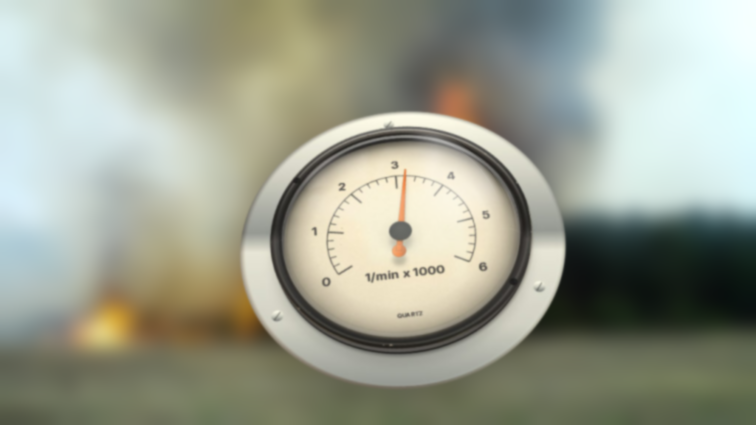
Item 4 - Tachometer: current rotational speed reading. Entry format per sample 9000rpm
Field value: 3200rpm
